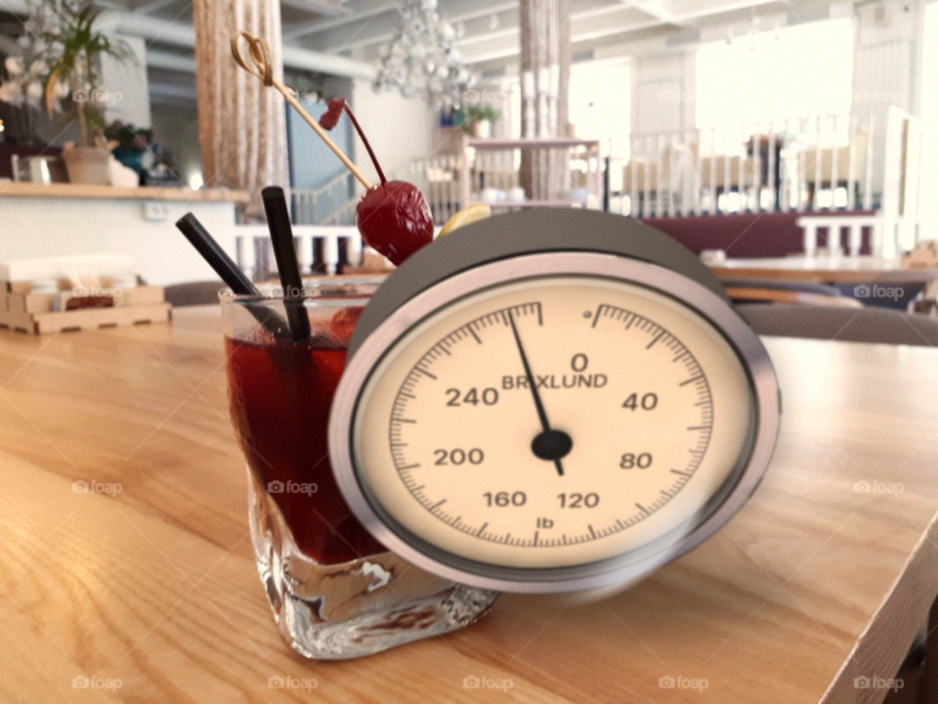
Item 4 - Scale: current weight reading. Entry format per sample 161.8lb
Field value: 272lb
